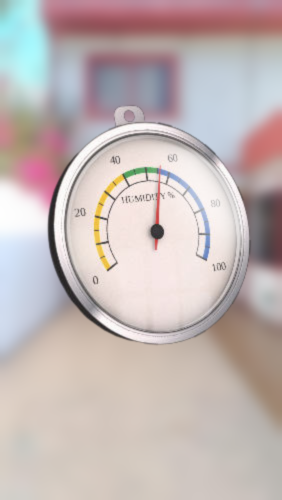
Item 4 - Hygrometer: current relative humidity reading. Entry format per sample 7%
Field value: 55%
